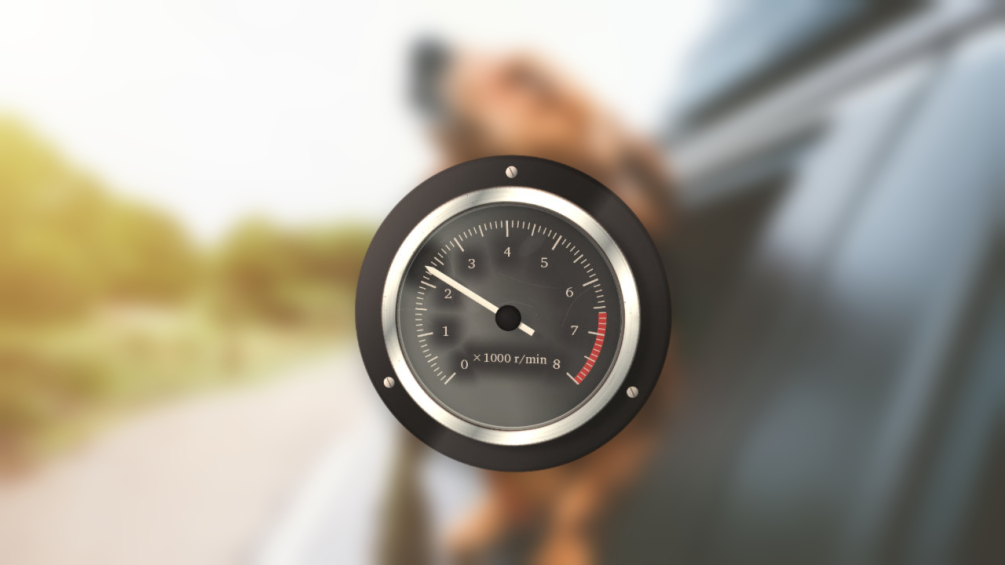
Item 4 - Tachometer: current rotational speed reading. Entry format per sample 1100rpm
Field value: 2300rpm
